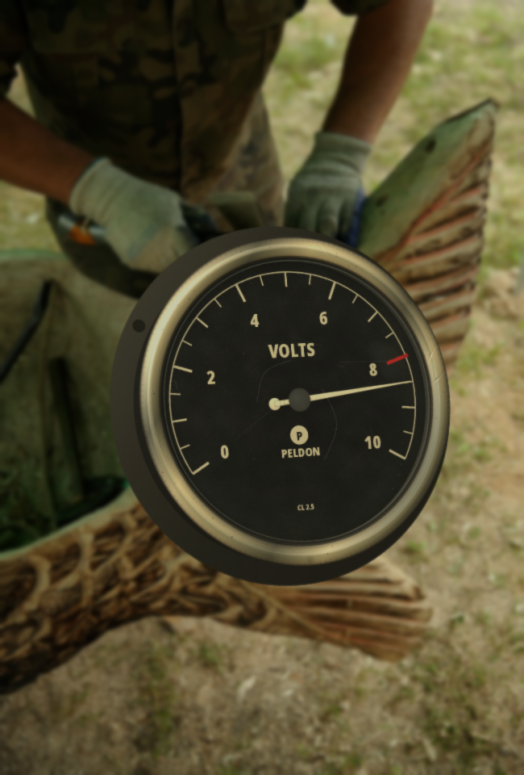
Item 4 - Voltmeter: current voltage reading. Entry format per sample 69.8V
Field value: 8.5V
